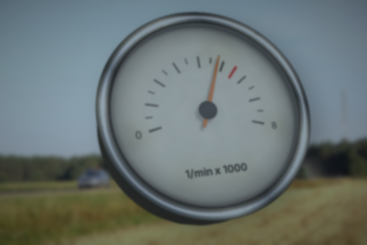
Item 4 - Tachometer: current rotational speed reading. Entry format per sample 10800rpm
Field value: 4750rpm
